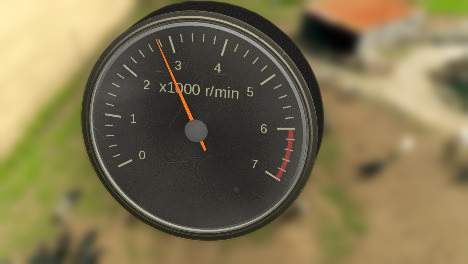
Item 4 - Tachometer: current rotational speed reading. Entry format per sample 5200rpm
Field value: 2800rpm
